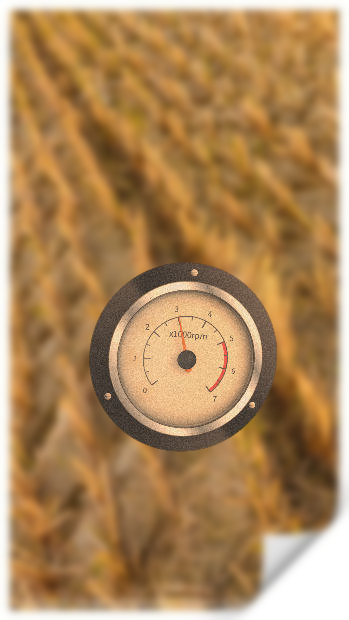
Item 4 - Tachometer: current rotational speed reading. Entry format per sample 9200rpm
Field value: 3000rpm
